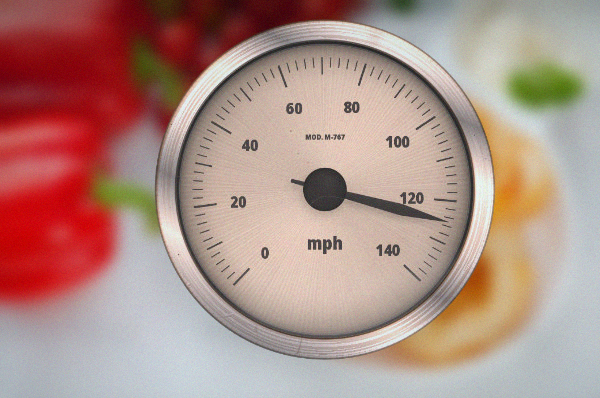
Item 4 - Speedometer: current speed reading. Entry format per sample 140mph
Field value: 125mph
